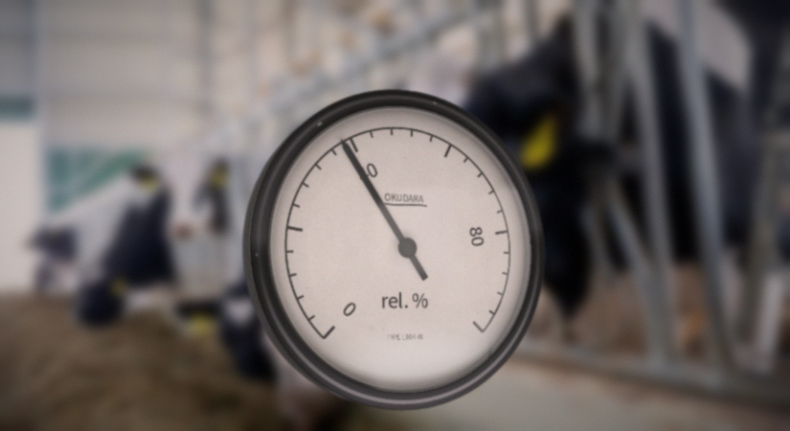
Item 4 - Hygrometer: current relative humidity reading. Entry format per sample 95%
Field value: 38%
